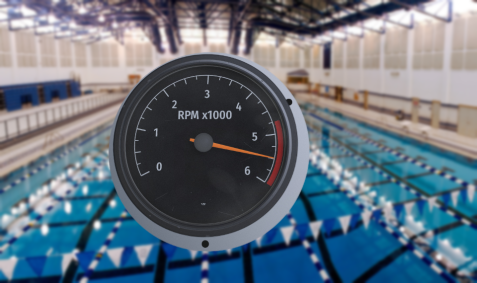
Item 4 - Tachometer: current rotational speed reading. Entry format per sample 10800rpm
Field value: 5500rpm
